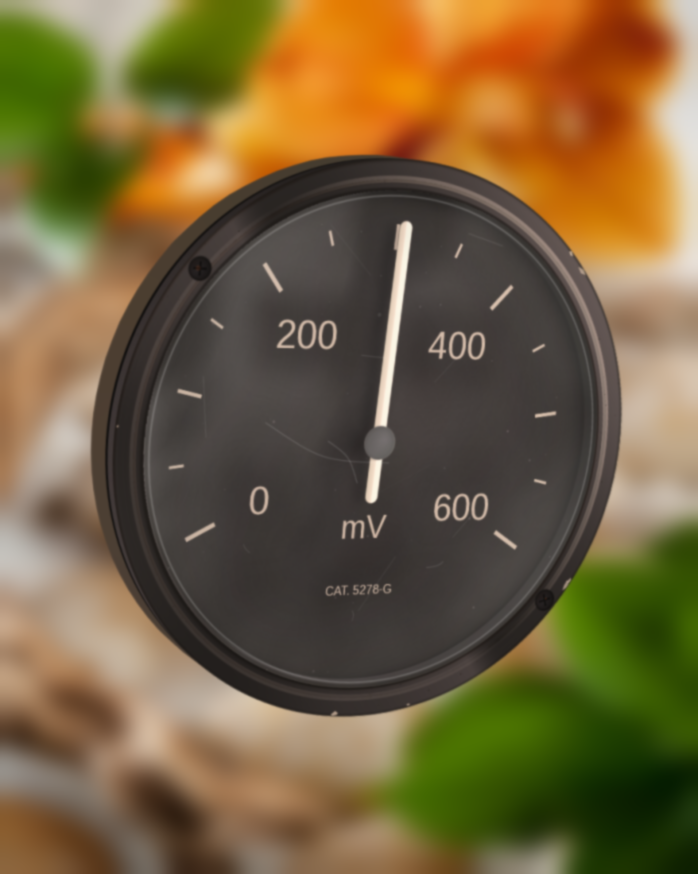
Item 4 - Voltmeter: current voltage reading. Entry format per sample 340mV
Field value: 300mV
